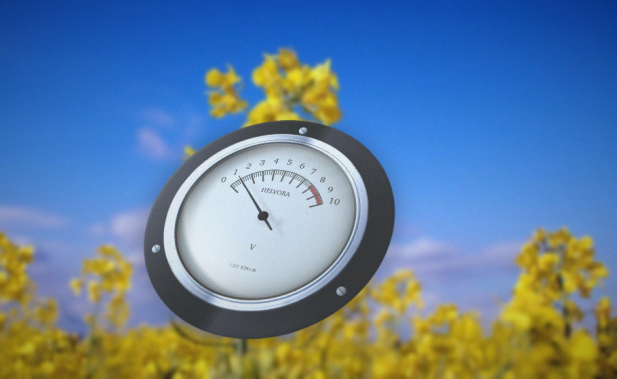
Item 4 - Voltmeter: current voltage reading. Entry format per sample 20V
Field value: 1V
